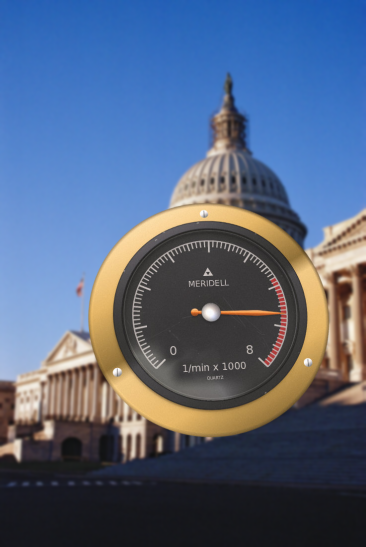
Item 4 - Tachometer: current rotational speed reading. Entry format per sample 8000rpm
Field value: 6700rpm
